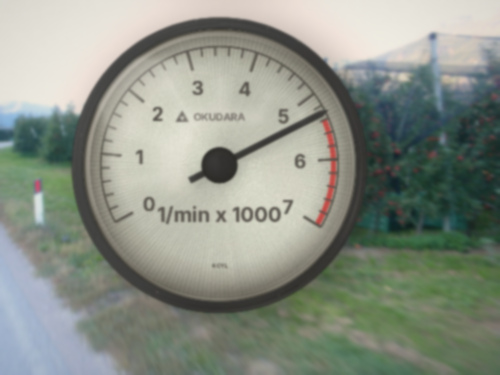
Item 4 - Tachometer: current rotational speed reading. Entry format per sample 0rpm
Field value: 5300rpm
